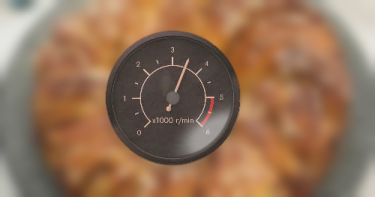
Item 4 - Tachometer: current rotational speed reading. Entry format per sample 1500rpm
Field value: 3500rpm
